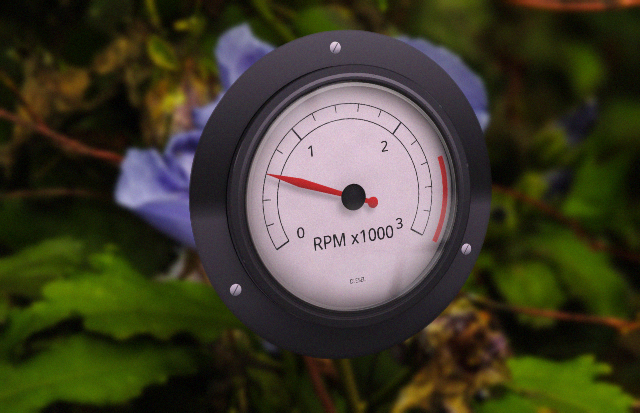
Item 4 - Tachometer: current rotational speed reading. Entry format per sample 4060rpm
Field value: 600rpm
